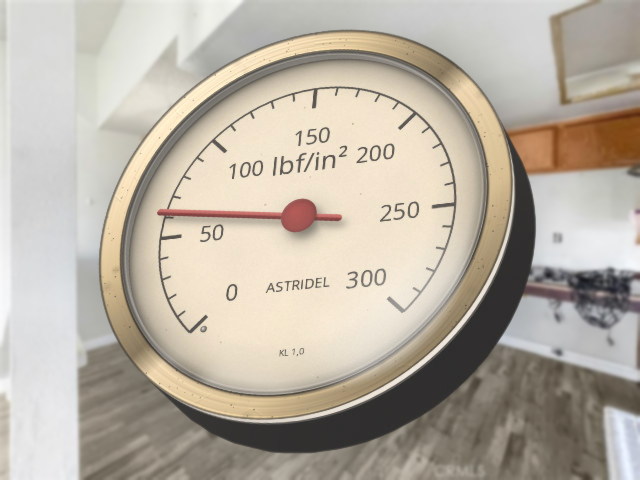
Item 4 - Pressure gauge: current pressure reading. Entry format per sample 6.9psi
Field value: 60psi
